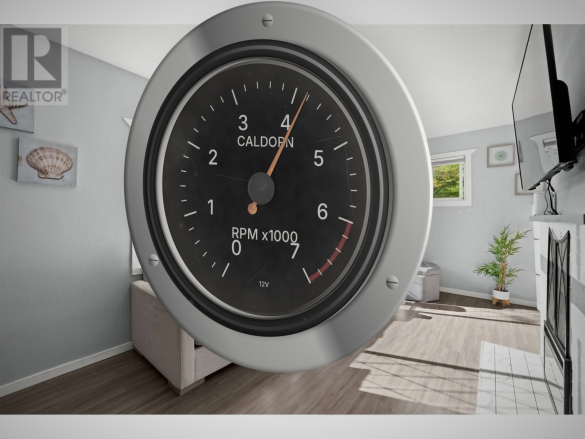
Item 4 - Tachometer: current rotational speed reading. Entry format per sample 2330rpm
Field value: 4200rpm
